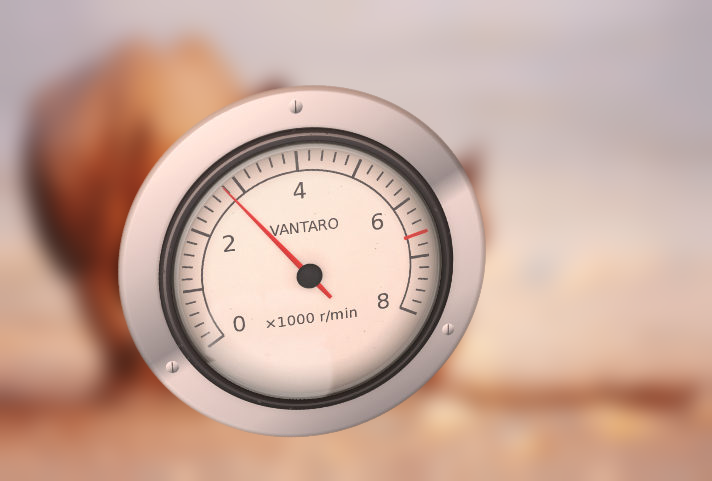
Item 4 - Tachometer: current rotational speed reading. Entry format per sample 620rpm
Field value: 2800rpm
